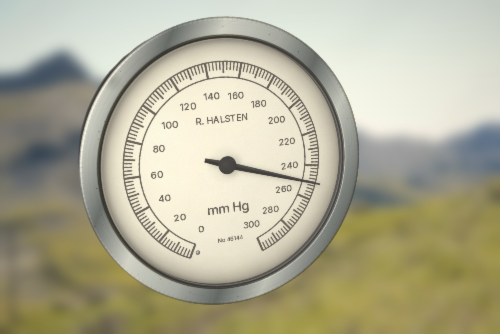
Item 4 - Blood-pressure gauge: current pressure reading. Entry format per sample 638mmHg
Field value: 250mmHg
